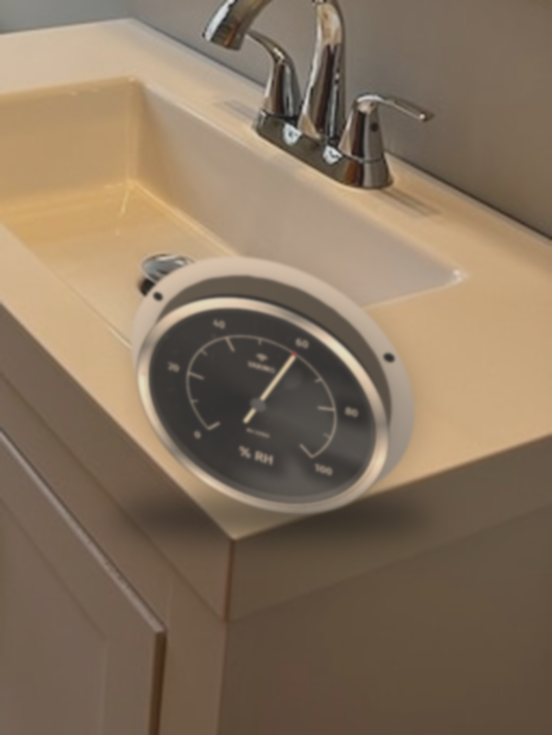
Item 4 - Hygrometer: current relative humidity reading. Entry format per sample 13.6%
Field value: 60%
